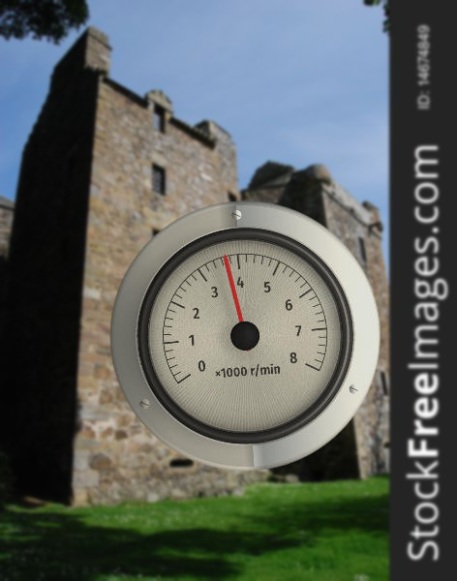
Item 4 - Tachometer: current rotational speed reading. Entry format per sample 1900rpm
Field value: 3700rpm
